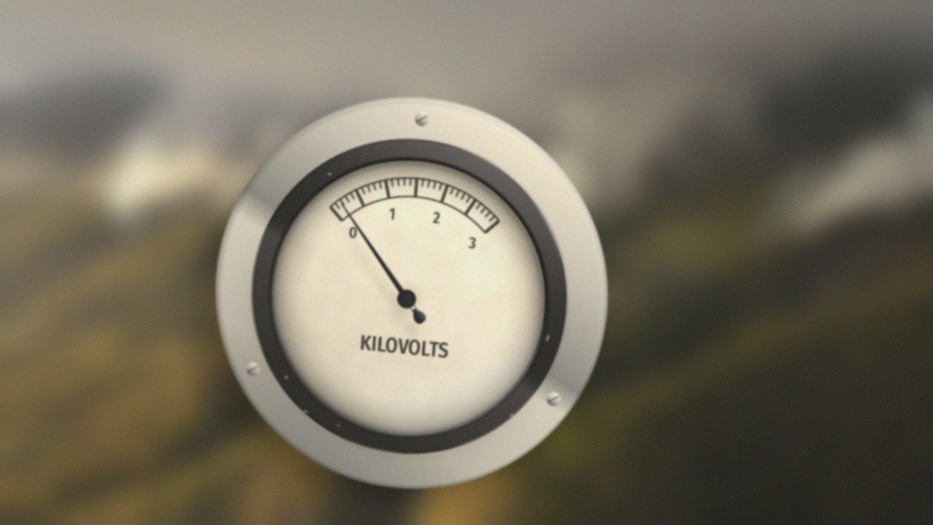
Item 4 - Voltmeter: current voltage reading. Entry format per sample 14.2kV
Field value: 0.2kV
